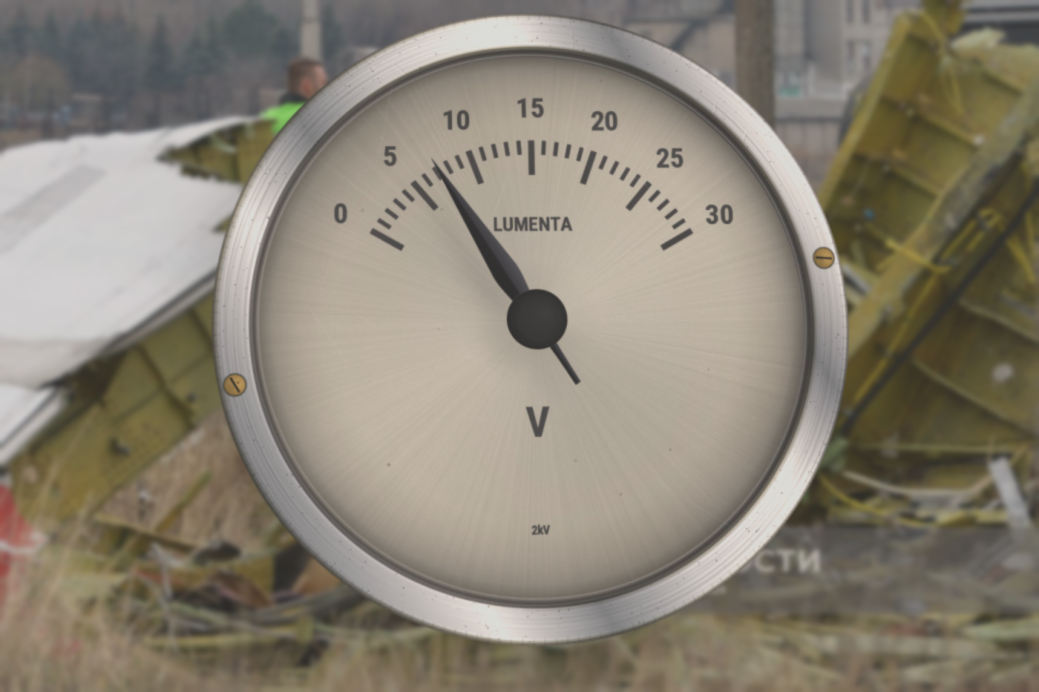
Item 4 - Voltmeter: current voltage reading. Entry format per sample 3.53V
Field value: 7V
